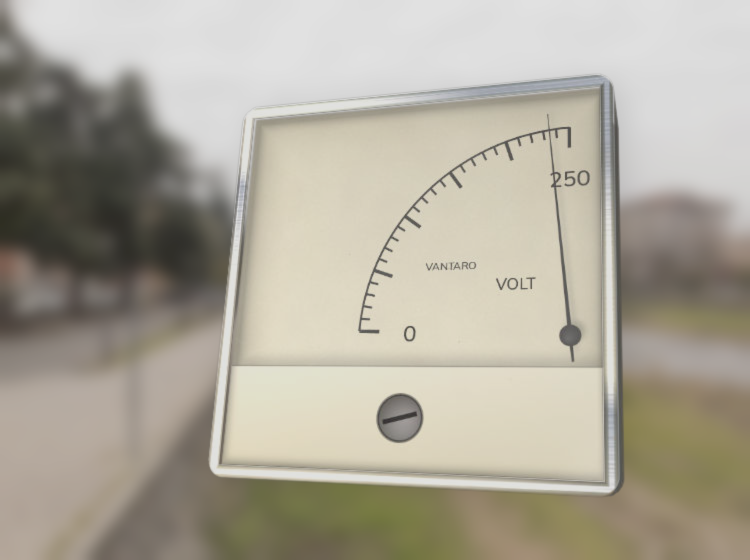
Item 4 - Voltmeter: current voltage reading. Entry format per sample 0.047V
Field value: 235V
